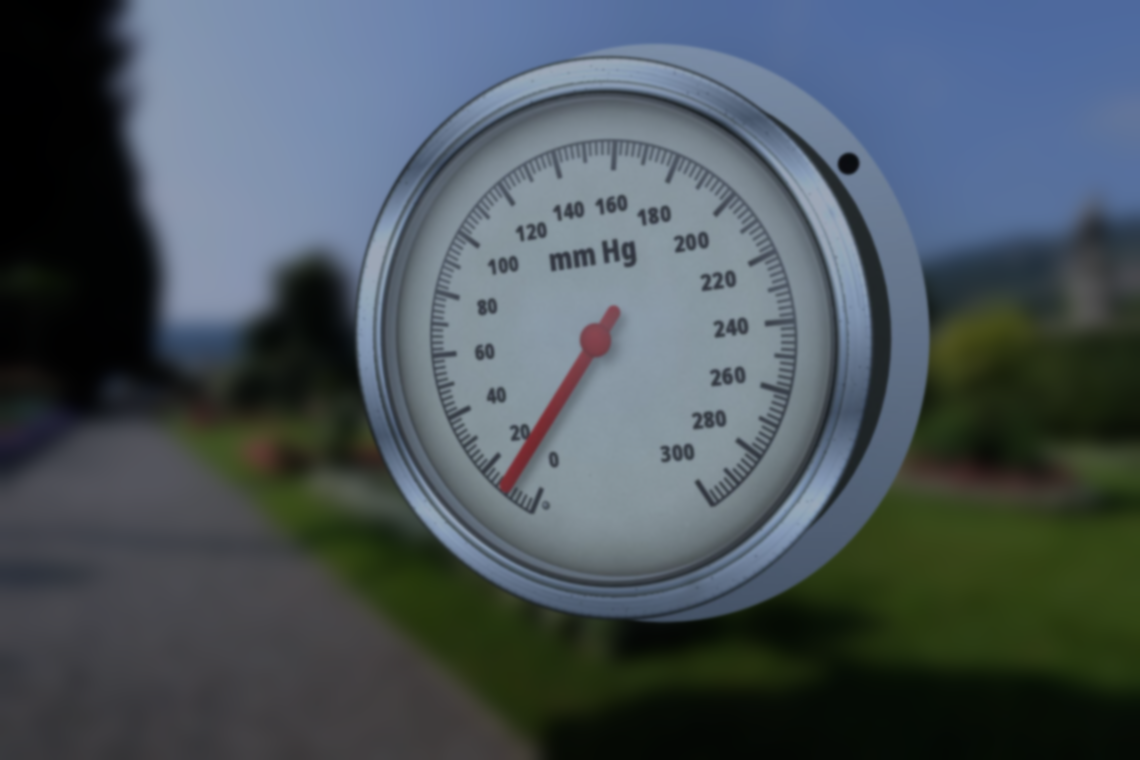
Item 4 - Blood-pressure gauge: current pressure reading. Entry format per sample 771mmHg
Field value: 10mmHg
